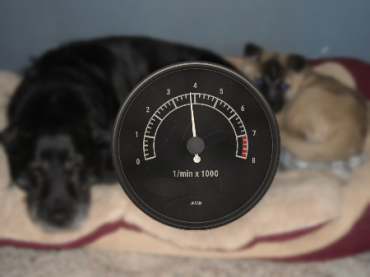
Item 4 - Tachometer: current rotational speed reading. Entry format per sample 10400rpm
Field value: 3800rpm
